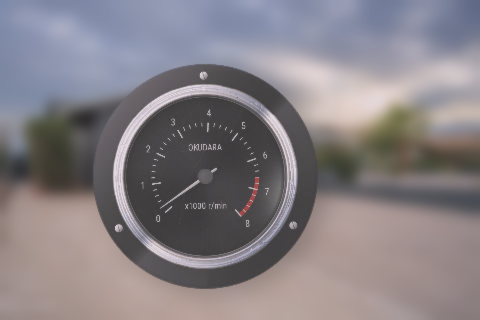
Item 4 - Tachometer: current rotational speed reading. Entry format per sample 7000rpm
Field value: 200rpm
